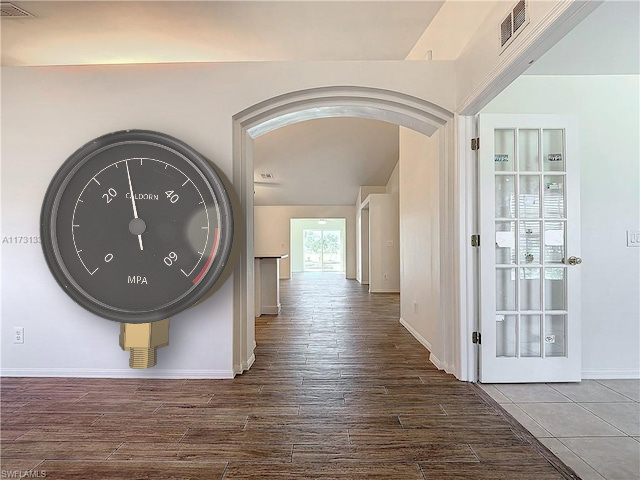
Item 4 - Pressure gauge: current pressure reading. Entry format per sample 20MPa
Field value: 27.5MPa
